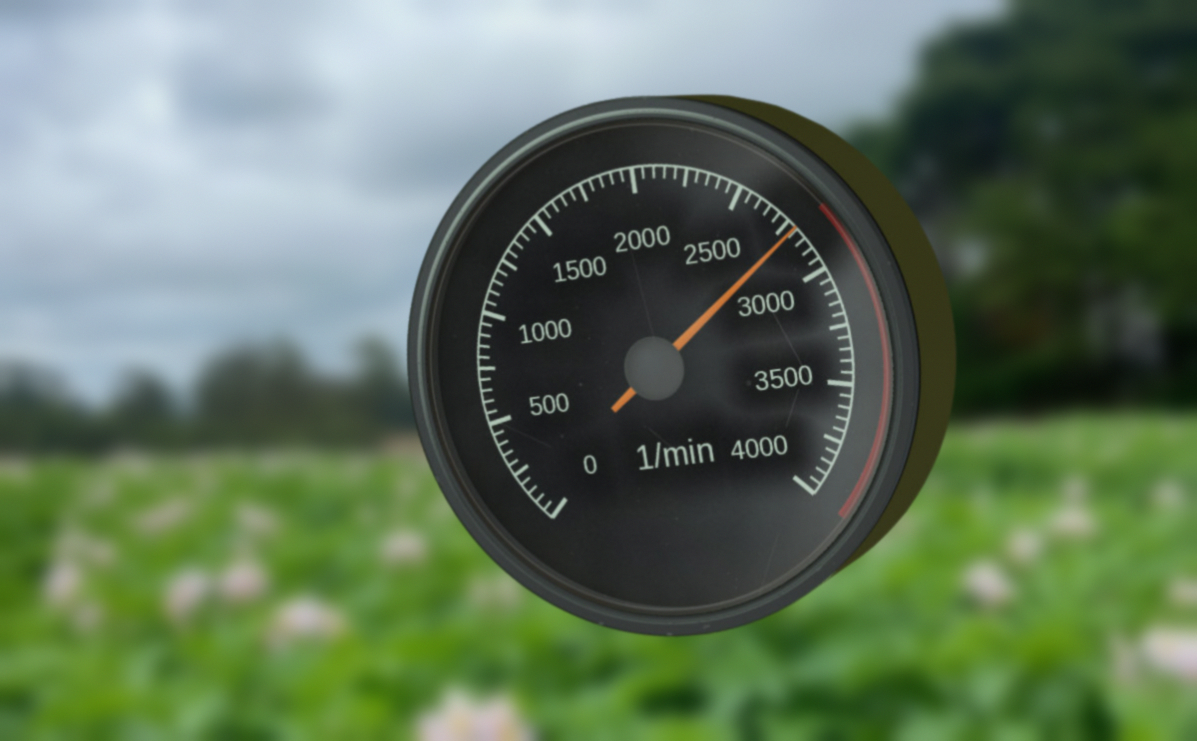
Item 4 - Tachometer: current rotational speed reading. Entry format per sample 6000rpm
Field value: 2800rpm
